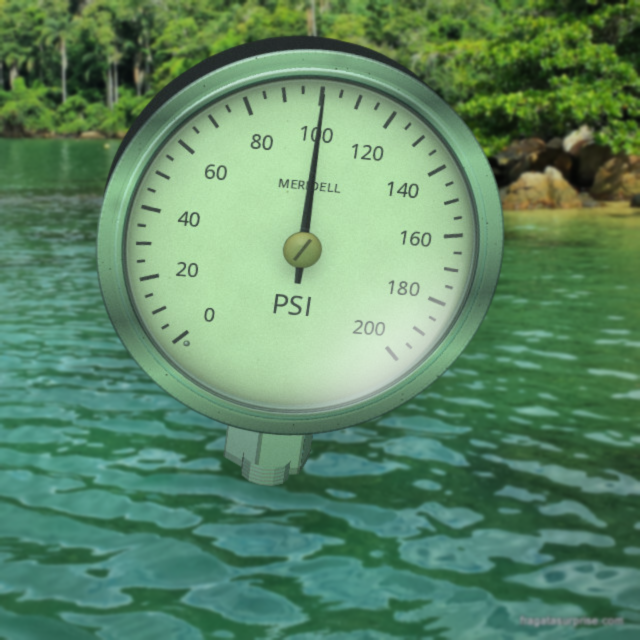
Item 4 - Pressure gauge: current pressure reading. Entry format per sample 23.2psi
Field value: 100psi
